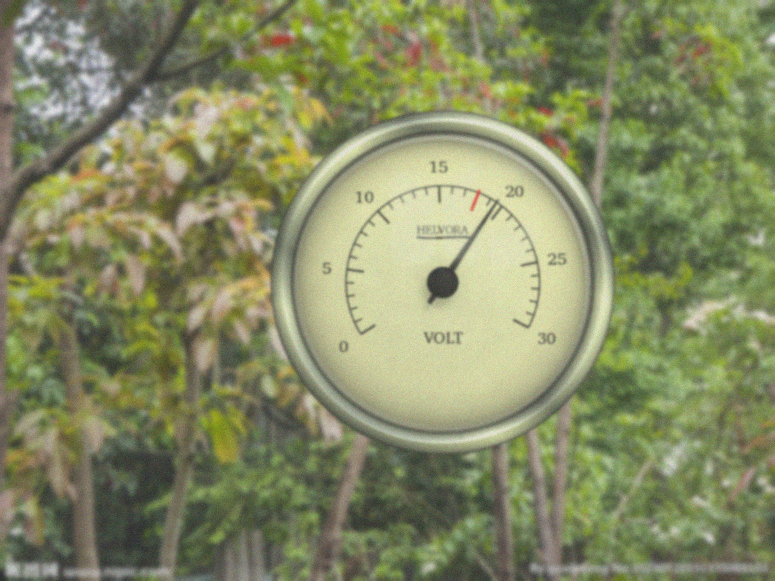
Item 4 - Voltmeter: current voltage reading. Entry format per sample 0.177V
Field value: 19.5V
